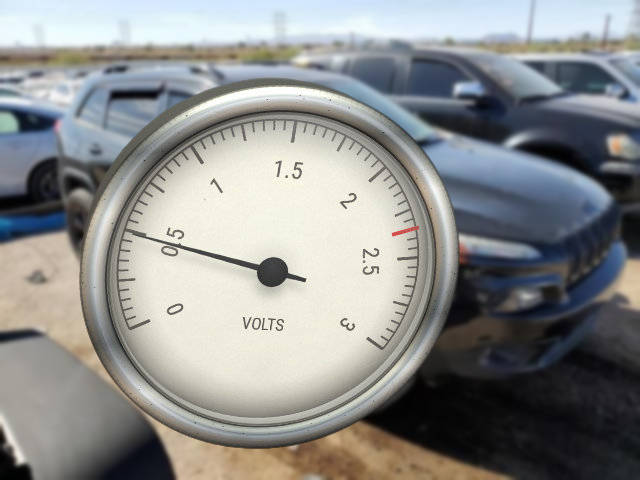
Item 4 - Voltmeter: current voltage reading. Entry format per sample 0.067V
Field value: 0.5V
